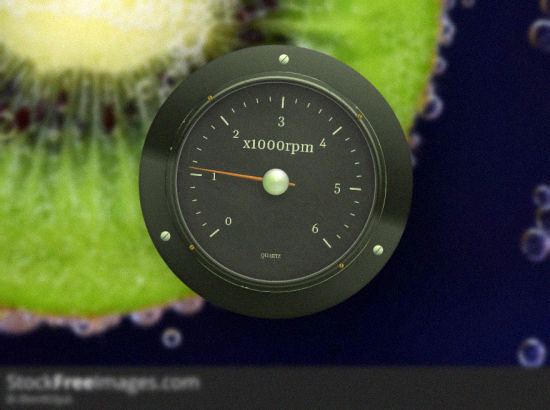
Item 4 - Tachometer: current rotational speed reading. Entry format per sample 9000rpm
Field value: 1100rpm
